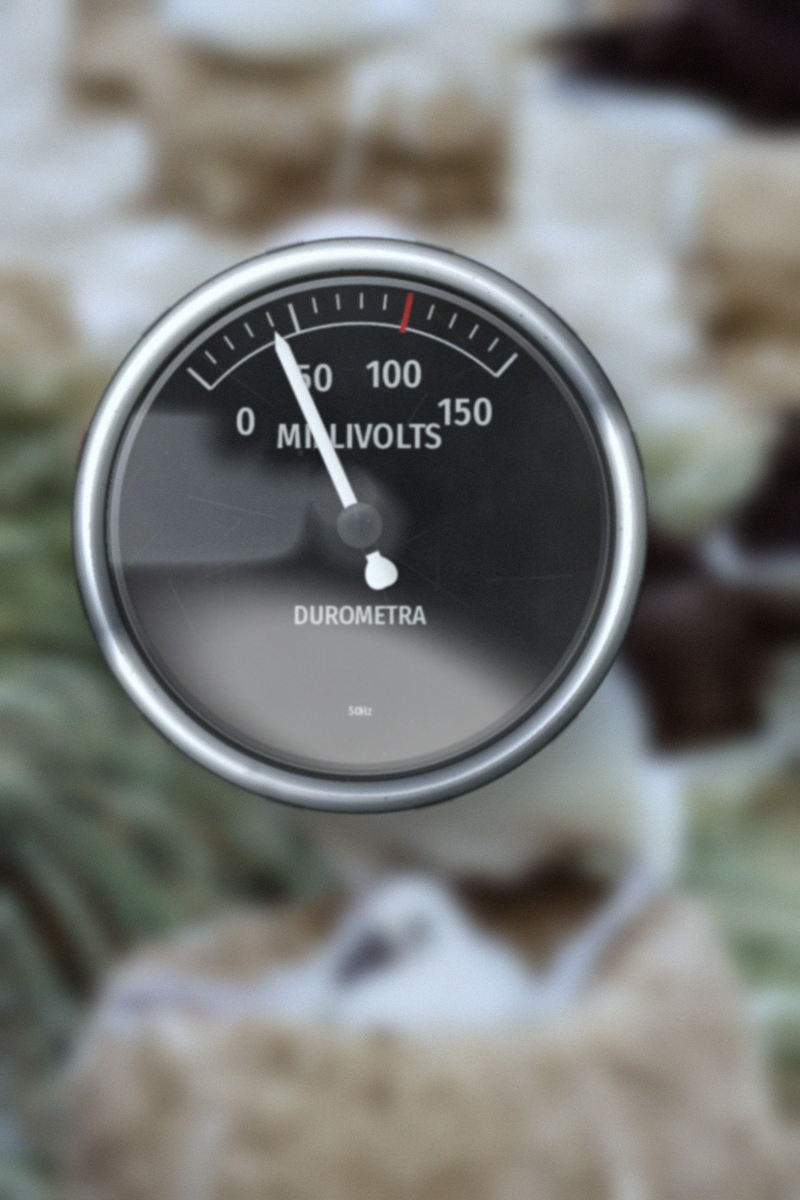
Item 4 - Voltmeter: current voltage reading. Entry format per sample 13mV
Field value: 40mV
